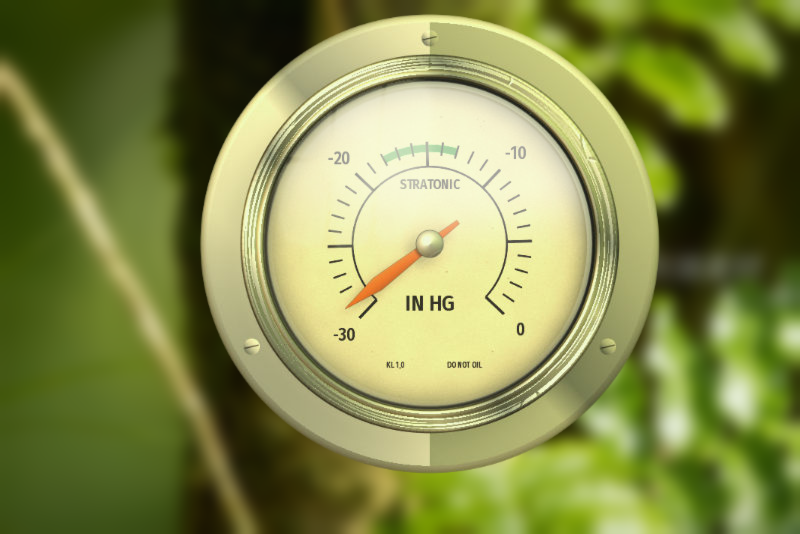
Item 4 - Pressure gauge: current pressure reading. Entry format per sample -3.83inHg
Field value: -29inHg
